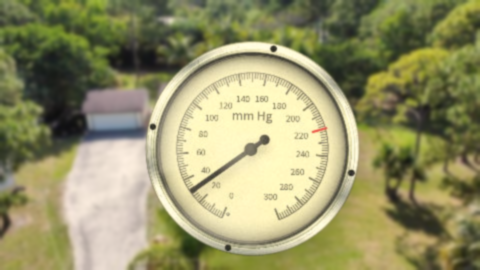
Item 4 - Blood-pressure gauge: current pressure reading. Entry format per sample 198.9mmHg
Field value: 30mmHg
